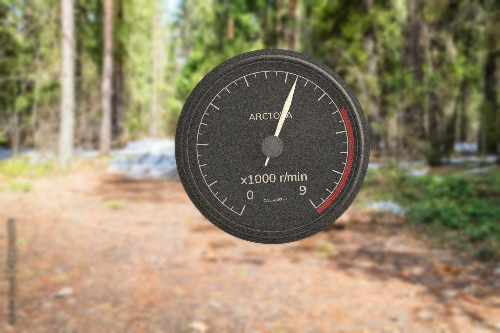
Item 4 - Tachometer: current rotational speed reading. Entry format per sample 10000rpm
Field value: 5250rpm
